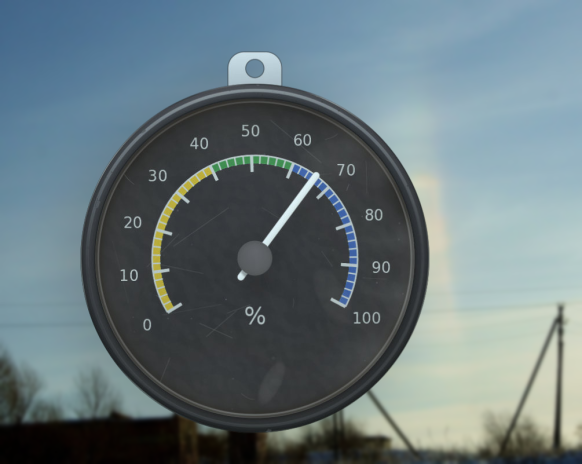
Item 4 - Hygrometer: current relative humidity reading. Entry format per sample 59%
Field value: 66%
